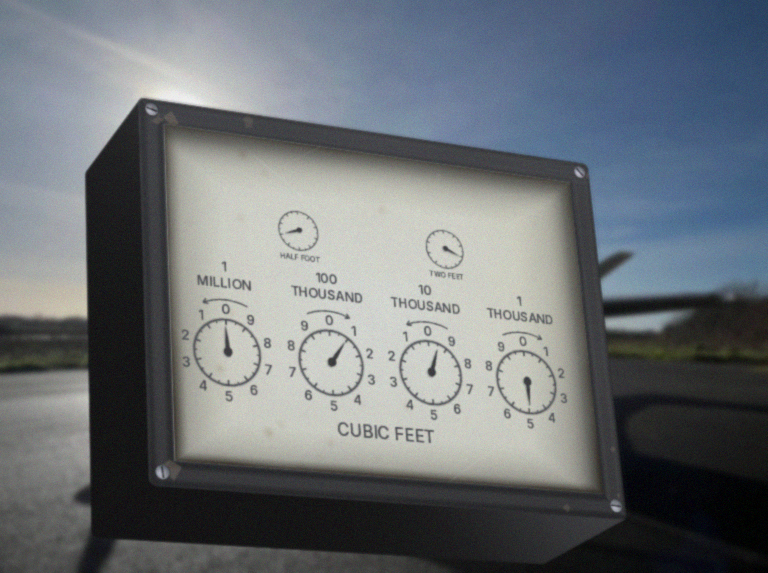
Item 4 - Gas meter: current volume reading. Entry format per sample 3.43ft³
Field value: 9500ft³
